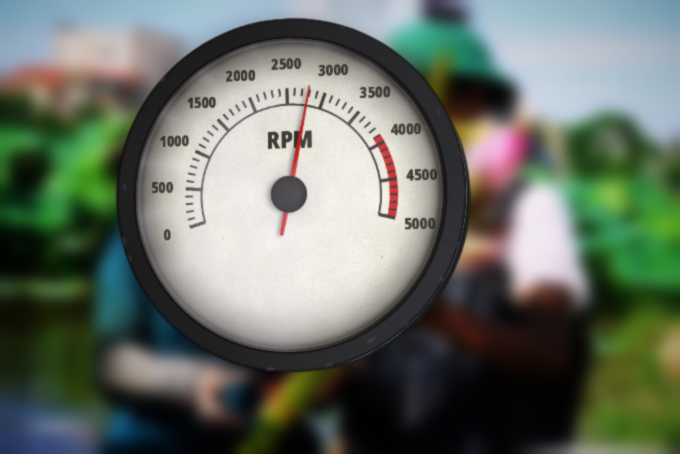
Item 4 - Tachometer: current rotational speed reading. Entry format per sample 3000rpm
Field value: 2800rpm
